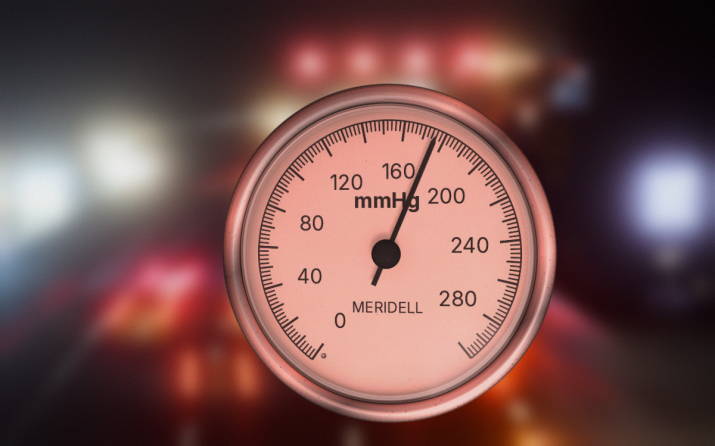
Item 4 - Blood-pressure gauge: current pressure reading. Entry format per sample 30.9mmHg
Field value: 176mmHg
